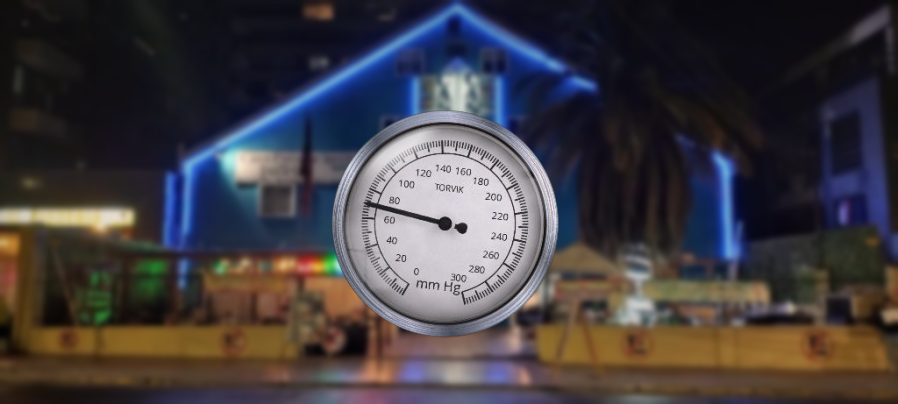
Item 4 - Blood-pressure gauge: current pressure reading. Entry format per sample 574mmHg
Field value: 70mmHg
